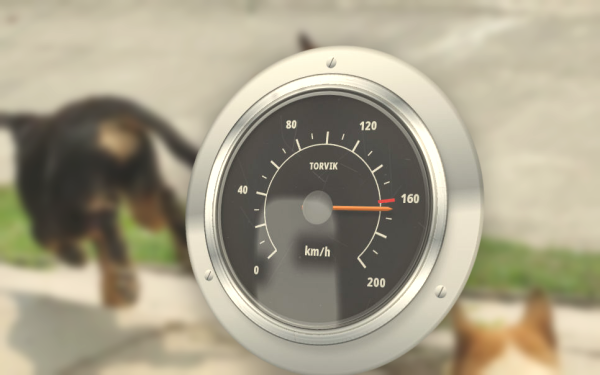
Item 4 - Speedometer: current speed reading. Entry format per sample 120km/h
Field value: 165km/h
